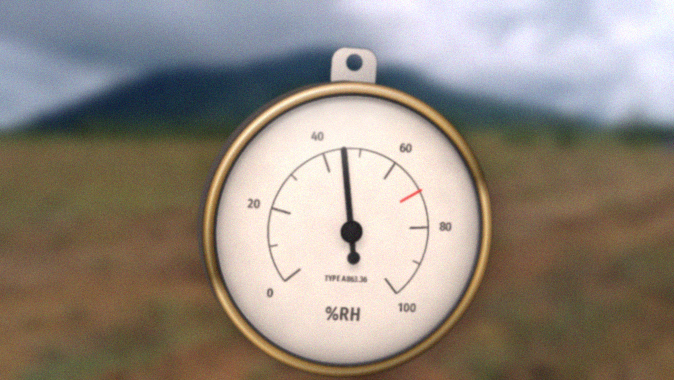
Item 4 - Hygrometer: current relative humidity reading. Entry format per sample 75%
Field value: 45%
